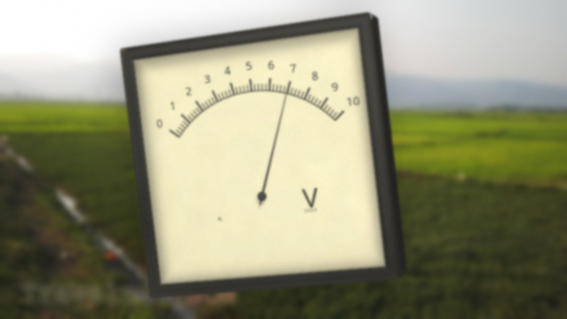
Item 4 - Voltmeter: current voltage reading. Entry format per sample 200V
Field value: 7V
